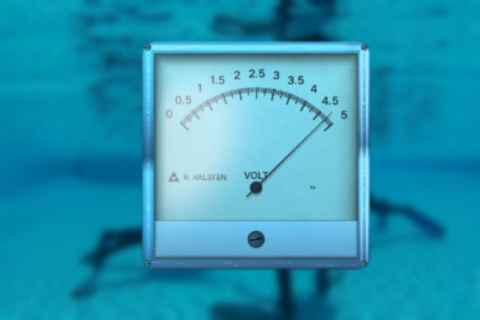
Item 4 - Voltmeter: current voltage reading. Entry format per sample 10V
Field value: 4.75V
